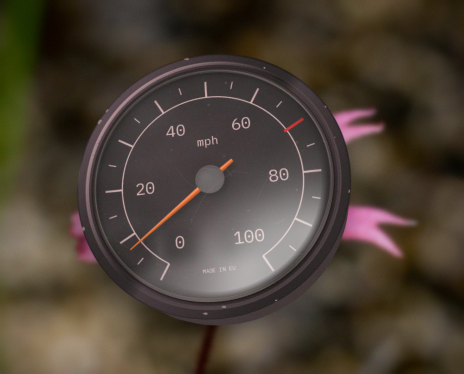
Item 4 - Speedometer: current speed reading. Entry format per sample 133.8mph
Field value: 7.5mph
